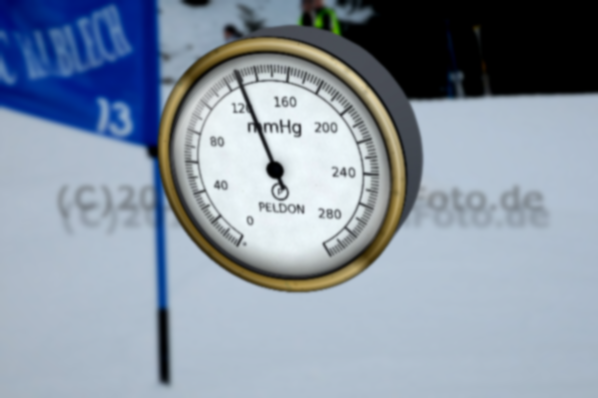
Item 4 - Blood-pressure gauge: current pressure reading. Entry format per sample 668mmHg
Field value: 130mmHg
